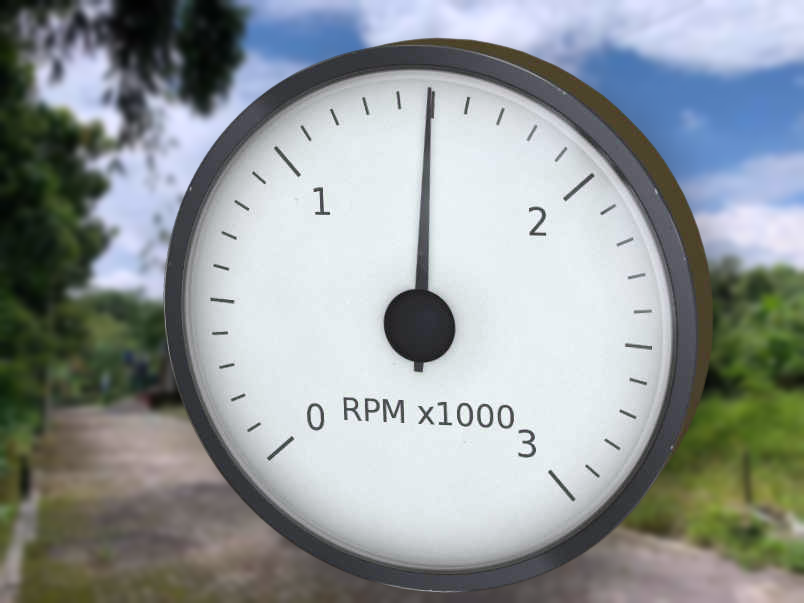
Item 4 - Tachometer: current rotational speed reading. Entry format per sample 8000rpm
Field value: 1500rpm
